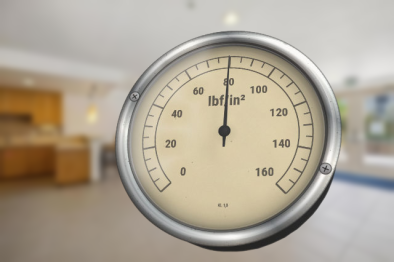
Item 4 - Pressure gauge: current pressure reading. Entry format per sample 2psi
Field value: 80psi
